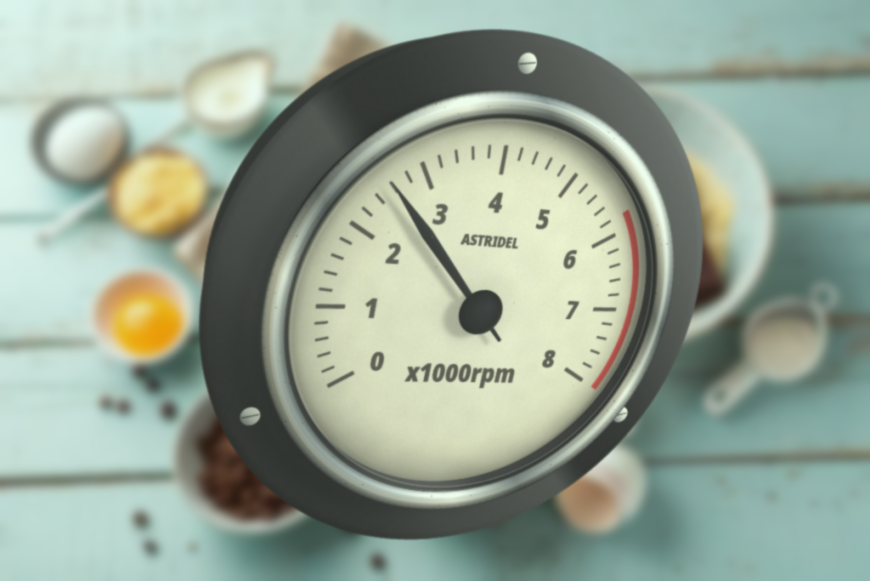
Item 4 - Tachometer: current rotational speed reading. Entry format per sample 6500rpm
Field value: 2600rpm
